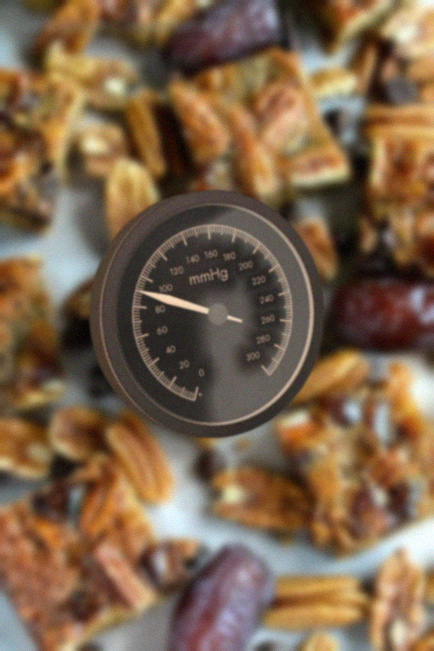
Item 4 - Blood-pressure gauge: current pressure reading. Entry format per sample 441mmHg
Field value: 90mmHg
